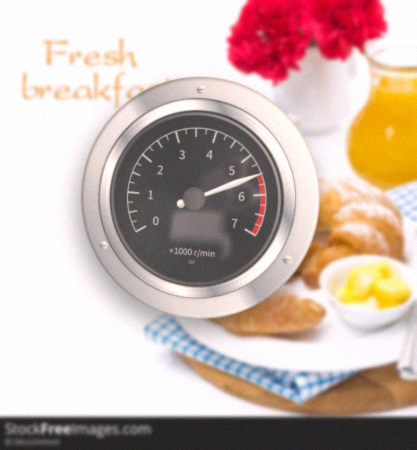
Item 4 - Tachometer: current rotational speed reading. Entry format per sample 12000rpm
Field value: 5500rpm
